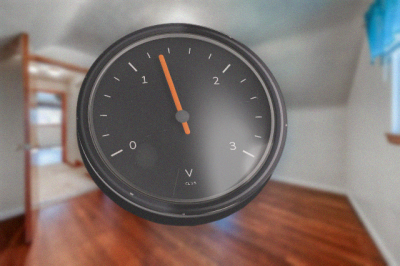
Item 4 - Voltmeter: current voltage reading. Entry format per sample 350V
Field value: 1.3V
